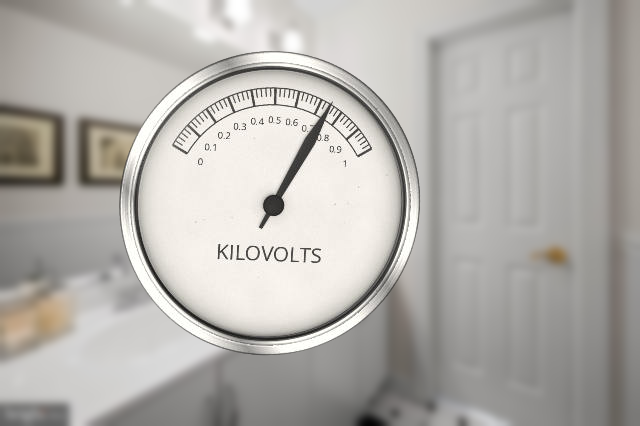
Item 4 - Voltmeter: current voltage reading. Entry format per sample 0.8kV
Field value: 0.74kV
